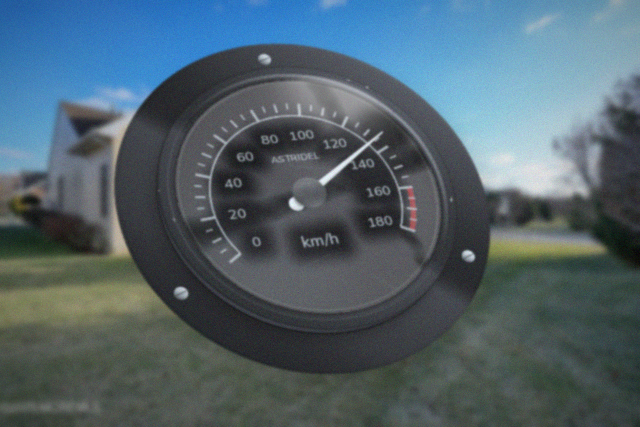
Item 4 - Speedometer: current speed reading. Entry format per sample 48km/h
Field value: 135km/h
